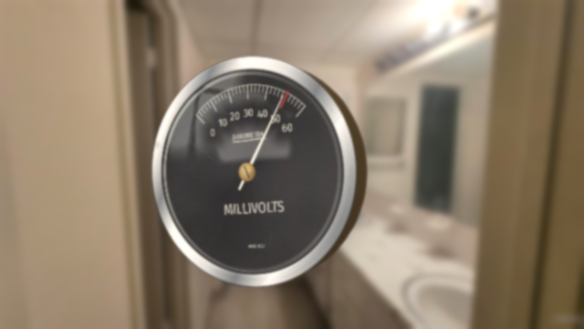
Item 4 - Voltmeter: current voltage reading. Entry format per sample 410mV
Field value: 50mV
